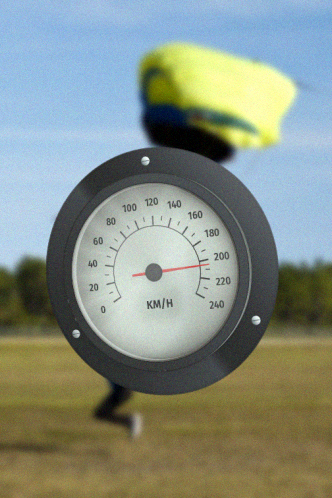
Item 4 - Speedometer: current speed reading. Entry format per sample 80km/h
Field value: 205km/h
